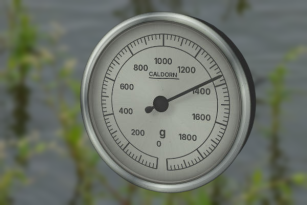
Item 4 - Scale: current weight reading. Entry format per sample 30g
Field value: 1360g
